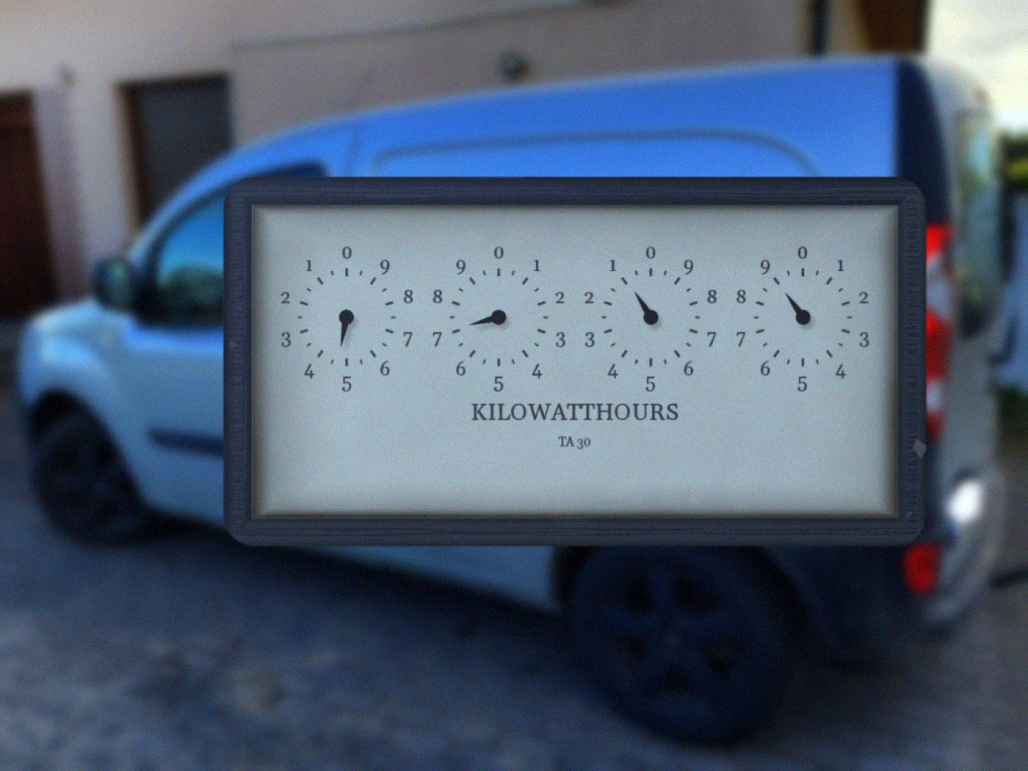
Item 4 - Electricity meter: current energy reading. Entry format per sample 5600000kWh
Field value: 4709kWh
